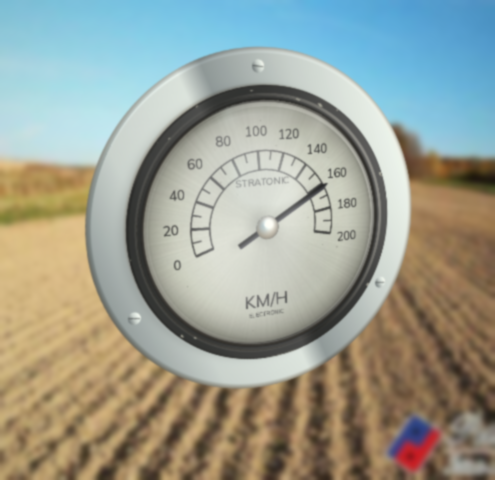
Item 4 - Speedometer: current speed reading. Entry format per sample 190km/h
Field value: 160km/h
